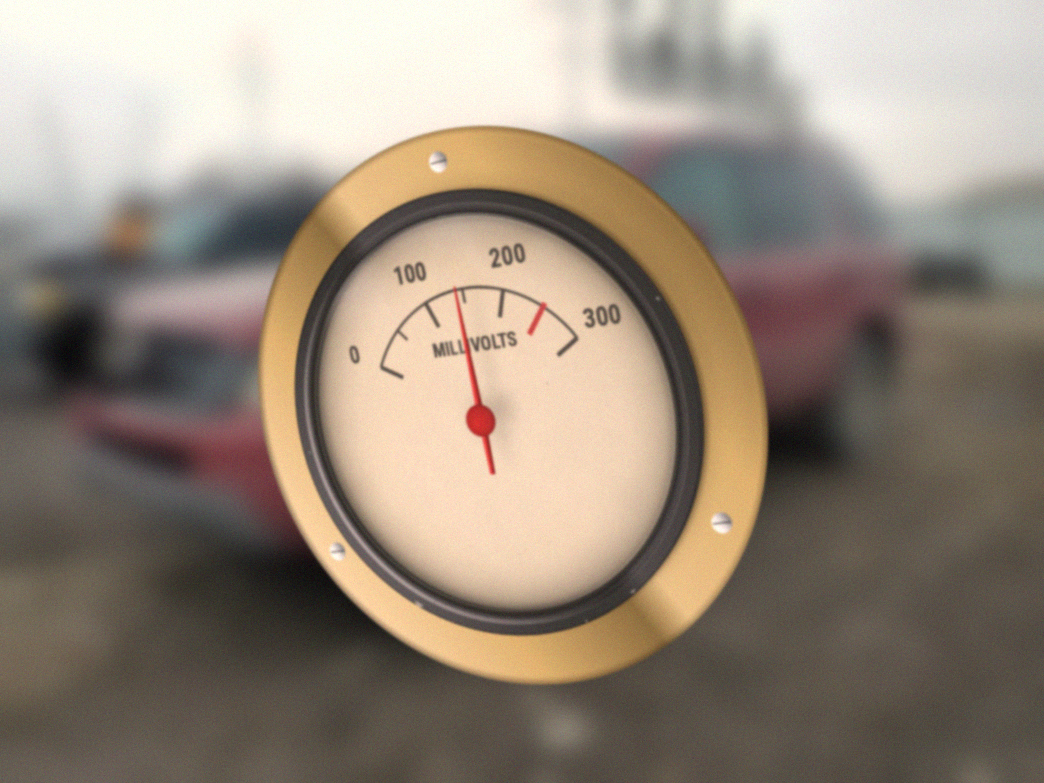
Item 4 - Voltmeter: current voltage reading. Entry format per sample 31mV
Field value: 150mV
